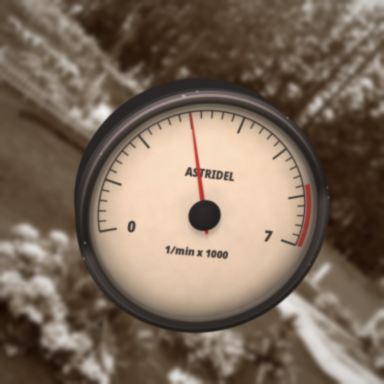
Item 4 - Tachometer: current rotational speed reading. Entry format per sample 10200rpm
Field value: 3000rpm
